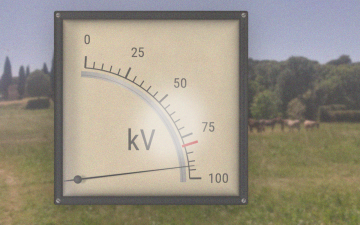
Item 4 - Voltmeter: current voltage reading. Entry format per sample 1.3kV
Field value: 92.5kV
